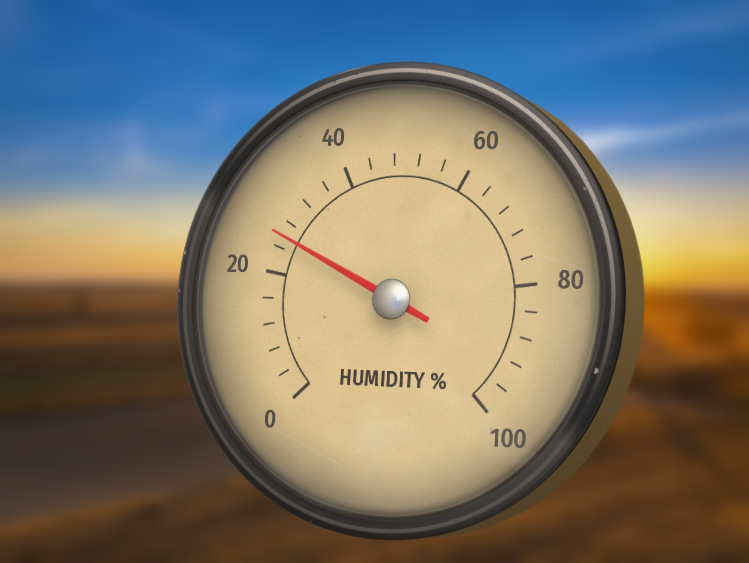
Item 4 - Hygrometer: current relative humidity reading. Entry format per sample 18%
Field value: 26%
